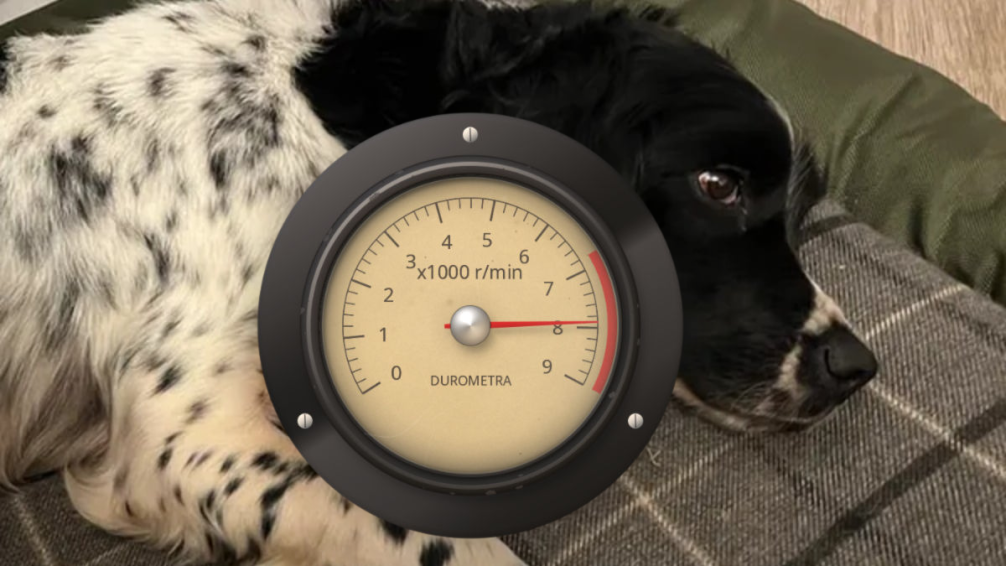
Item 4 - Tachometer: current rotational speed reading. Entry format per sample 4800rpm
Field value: 7900rpm
